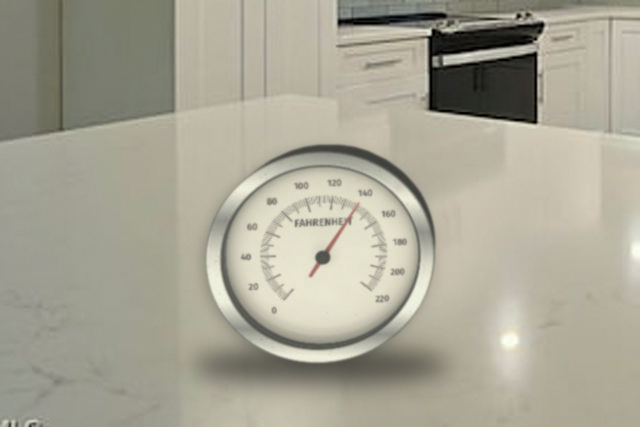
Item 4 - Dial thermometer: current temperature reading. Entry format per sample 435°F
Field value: 140°F
